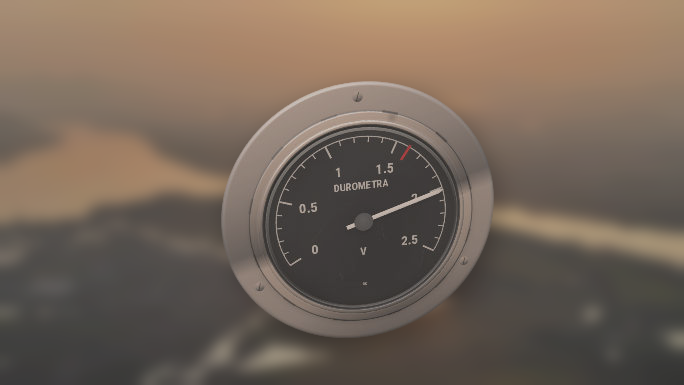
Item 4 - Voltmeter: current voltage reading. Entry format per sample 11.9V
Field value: 2V
